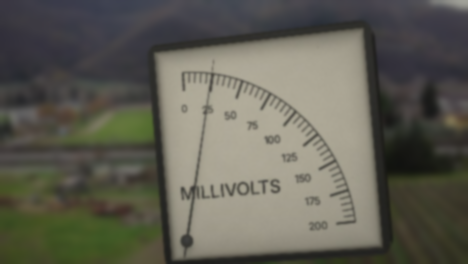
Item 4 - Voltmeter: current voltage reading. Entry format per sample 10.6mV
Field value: 25mV
